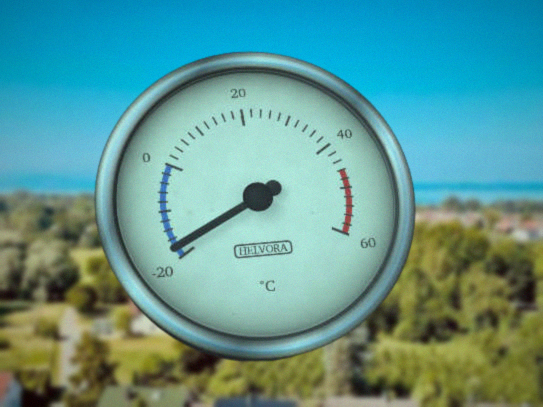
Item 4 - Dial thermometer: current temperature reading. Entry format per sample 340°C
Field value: -18°C
